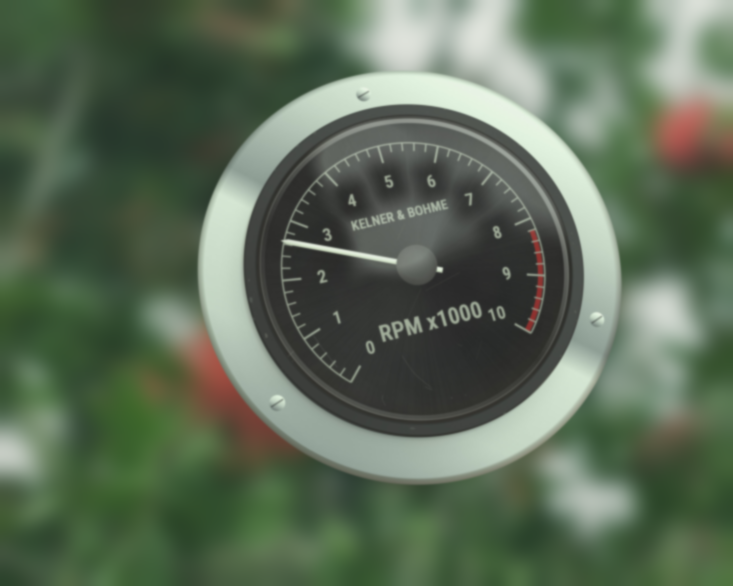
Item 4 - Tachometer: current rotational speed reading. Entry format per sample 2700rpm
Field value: 2600rpm
